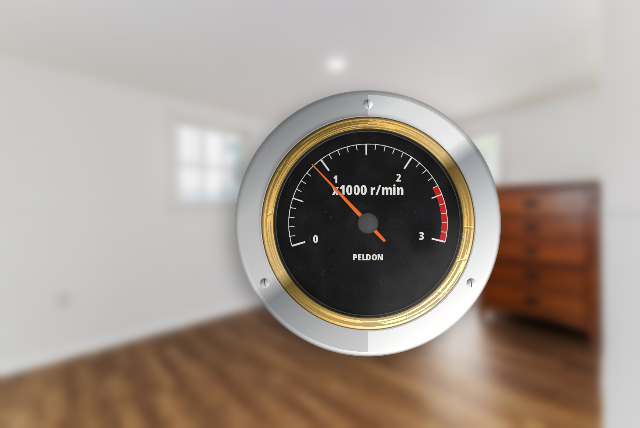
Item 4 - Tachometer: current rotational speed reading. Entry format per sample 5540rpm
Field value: 900rpm
